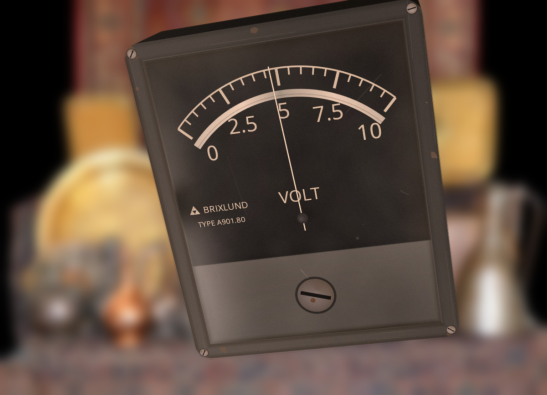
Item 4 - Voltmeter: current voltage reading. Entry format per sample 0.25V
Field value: 4.75V
